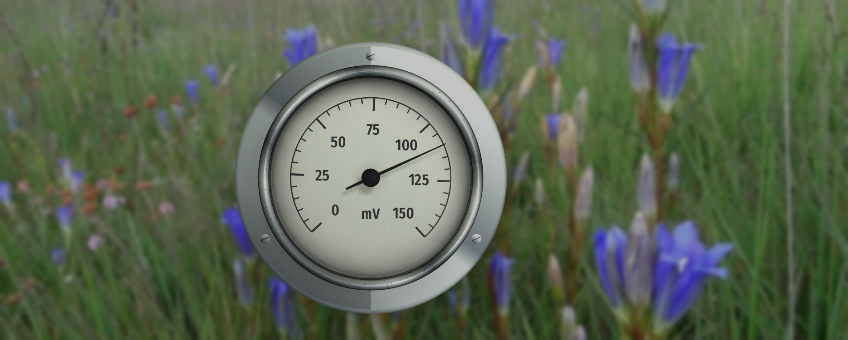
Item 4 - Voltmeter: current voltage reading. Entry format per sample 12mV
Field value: 110mV
